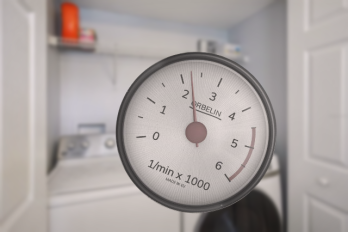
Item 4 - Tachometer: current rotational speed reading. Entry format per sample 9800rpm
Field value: 2250rpm
